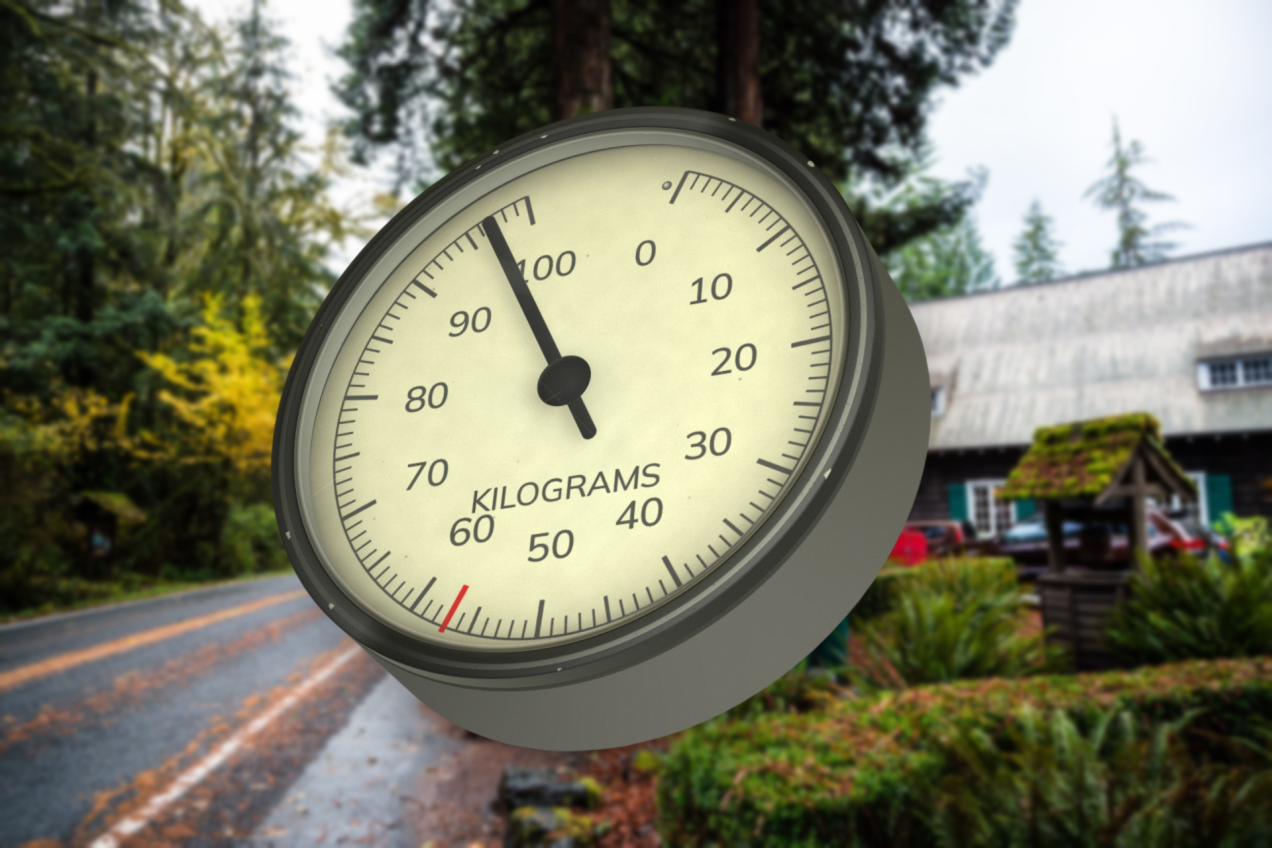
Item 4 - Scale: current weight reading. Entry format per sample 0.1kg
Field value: 97kg
